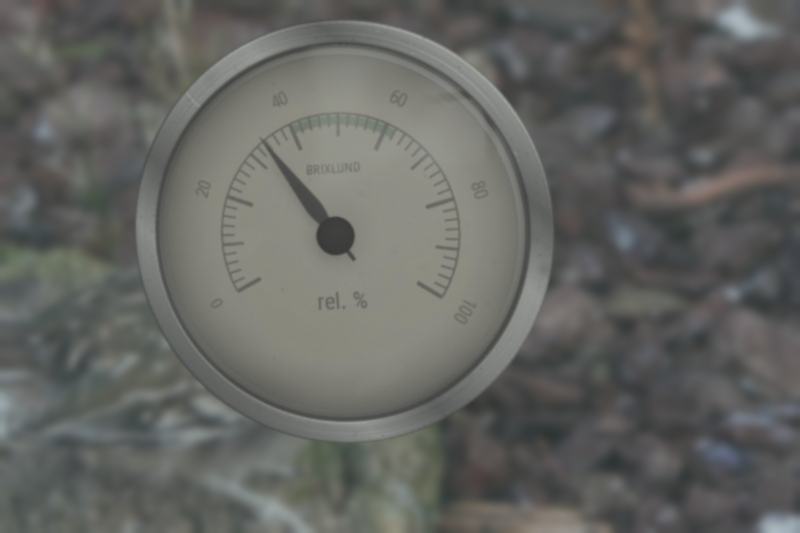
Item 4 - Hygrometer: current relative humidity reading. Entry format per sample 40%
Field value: 34%
